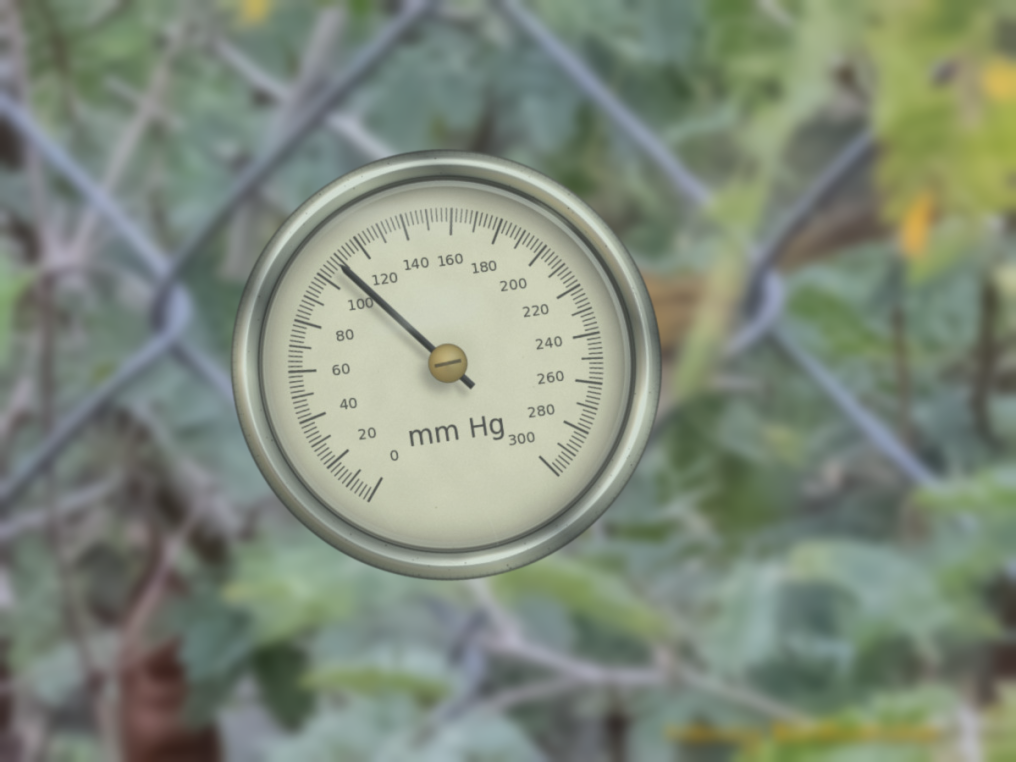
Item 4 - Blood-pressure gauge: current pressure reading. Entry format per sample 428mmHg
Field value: 108mmHg
